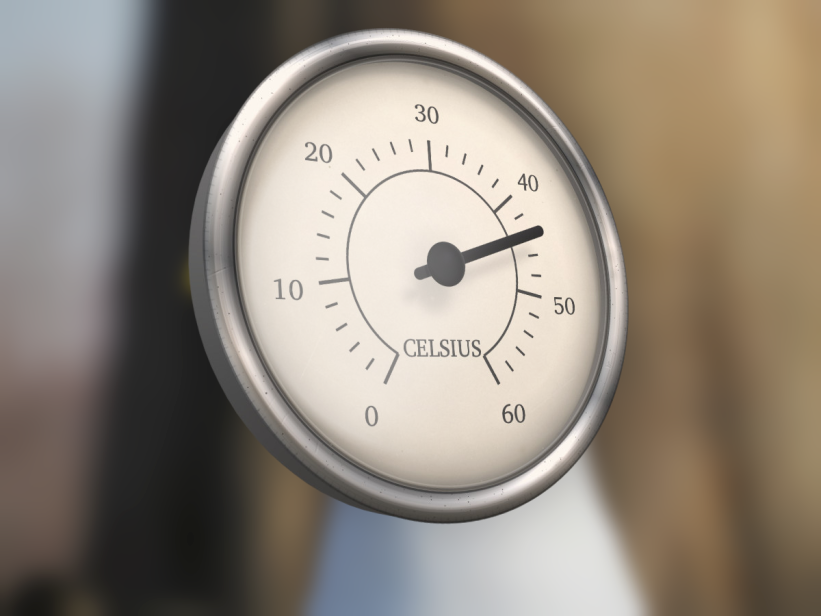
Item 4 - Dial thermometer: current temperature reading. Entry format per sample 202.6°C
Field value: 44°C
